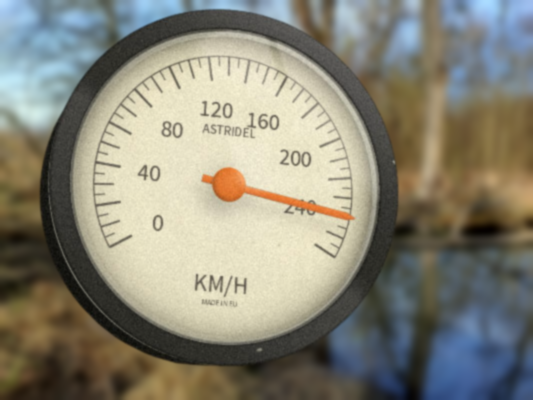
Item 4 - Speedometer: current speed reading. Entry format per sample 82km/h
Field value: 240km/h
